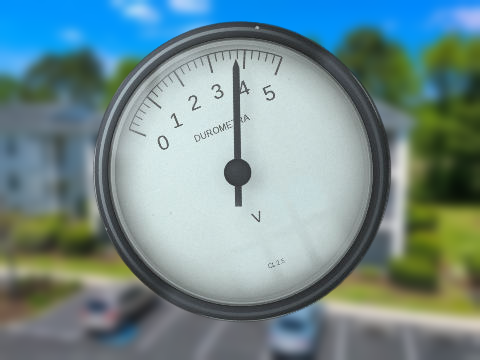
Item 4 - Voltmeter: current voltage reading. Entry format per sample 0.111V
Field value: 3.8V
